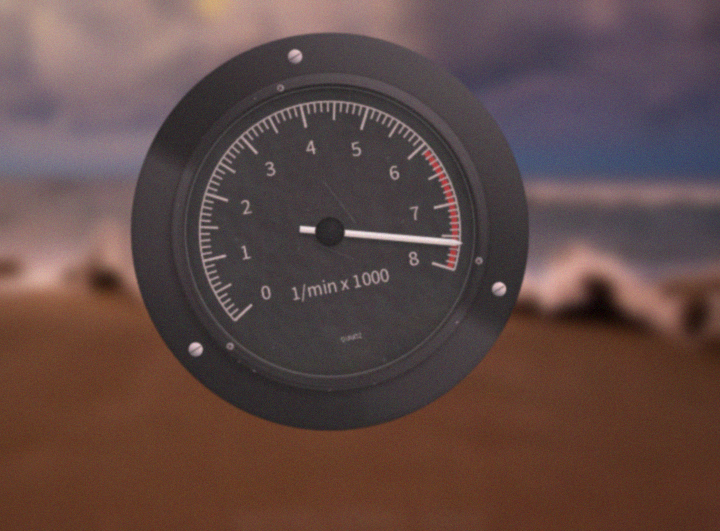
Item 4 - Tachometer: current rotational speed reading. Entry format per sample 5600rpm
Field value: 7600rpm
